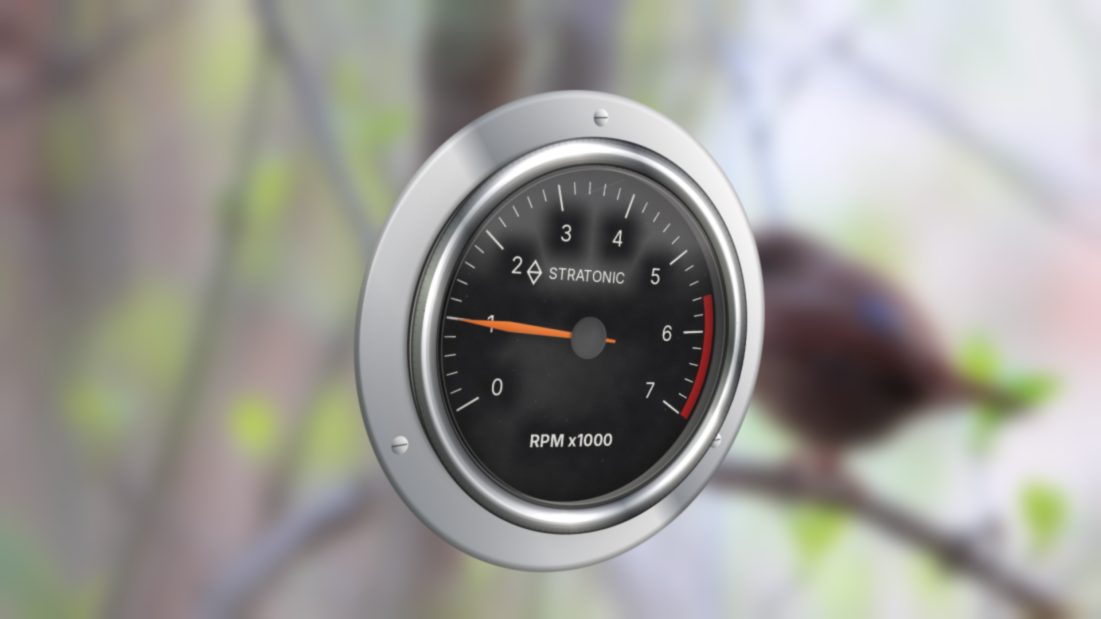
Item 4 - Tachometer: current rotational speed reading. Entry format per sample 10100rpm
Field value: 1000rpm
